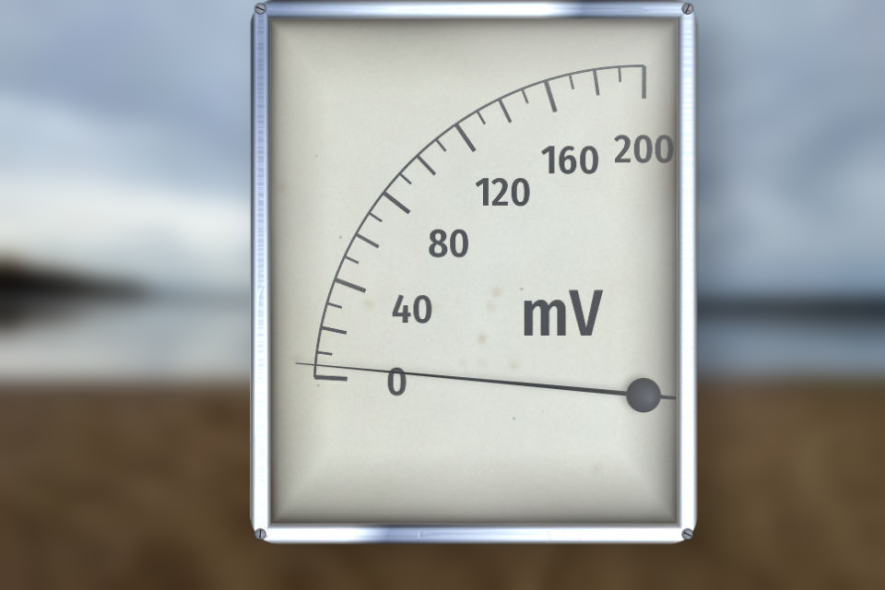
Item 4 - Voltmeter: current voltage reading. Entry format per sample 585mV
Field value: 5mV
